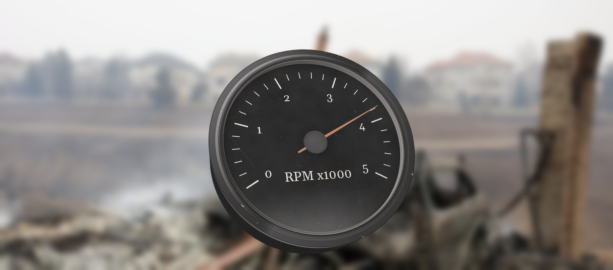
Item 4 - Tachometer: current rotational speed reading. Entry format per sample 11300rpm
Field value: 3800rpm
